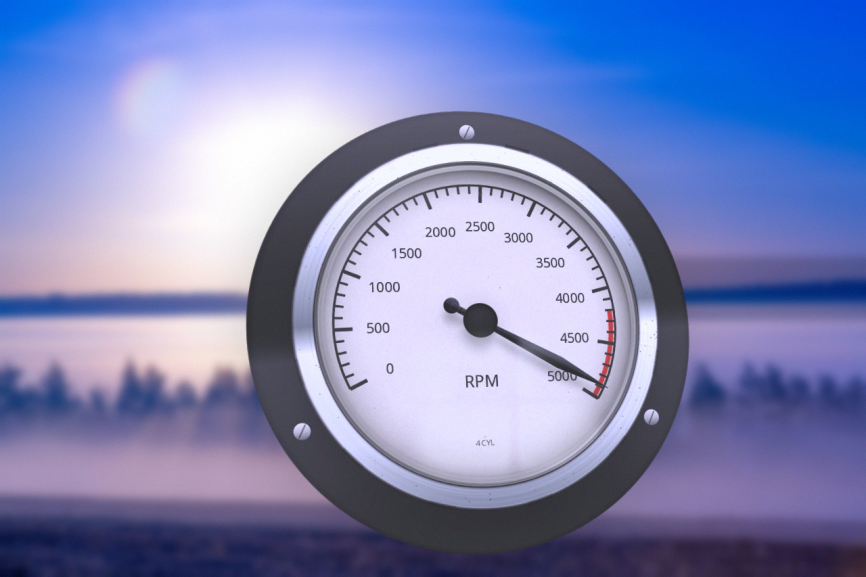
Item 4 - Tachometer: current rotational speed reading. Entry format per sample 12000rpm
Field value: 4900rpm
